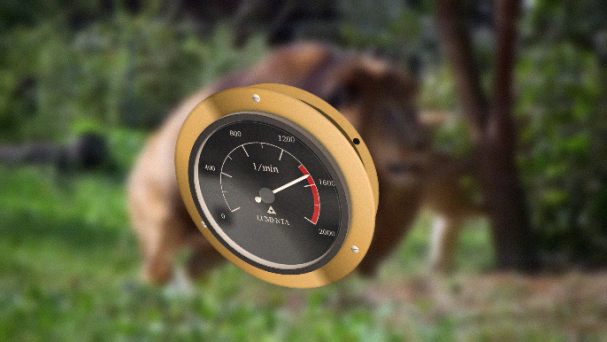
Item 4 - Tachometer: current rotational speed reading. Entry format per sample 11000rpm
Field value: 1500rpm
